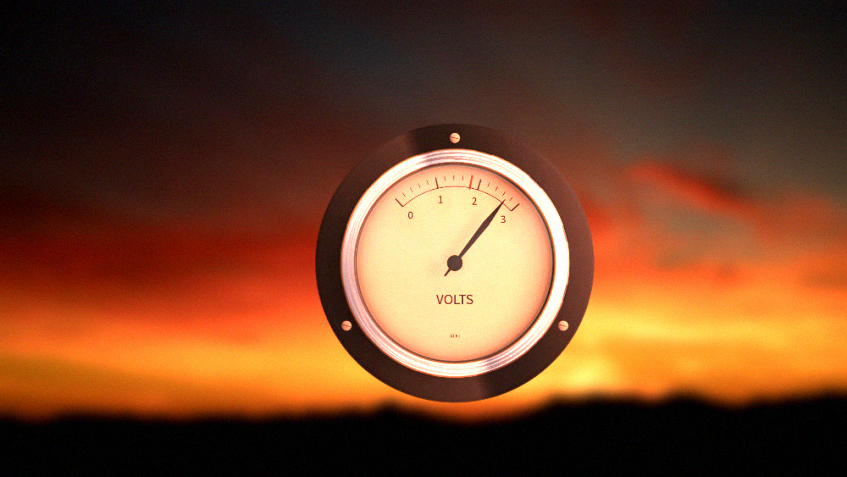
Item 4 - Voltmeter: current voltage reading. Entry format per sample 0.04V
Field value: 2.7V
